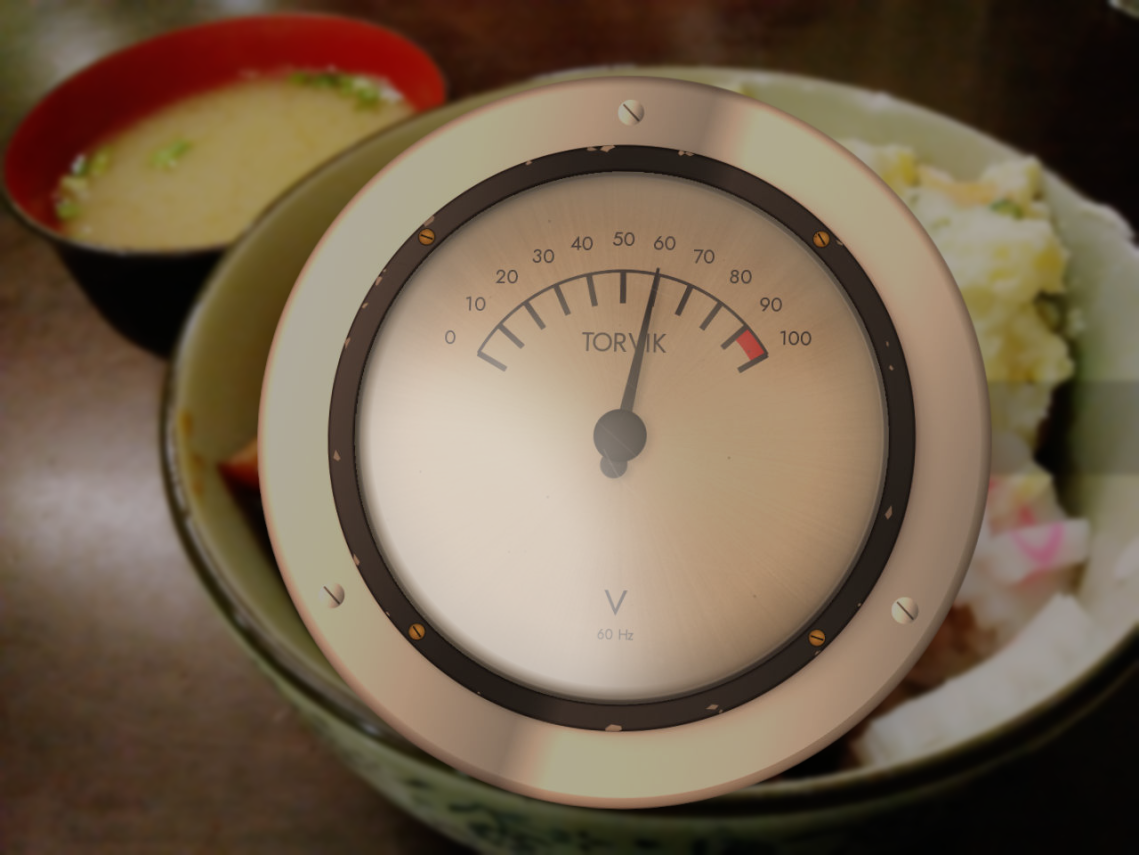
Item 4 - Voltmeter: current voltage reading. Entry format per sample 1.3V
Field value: 60V
